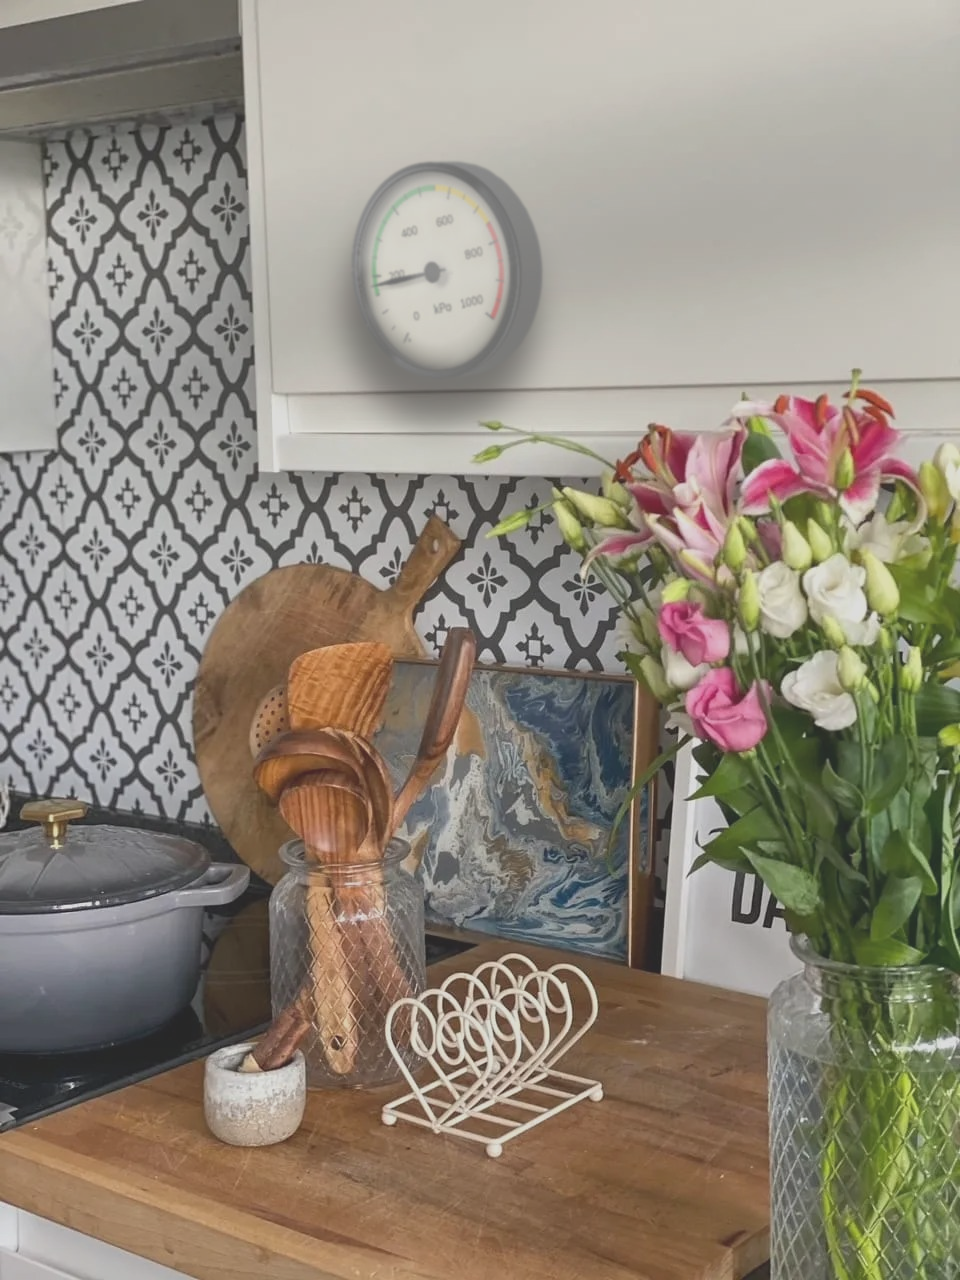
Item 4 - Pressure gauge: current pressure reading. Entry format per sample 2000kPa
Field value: 175kPa
